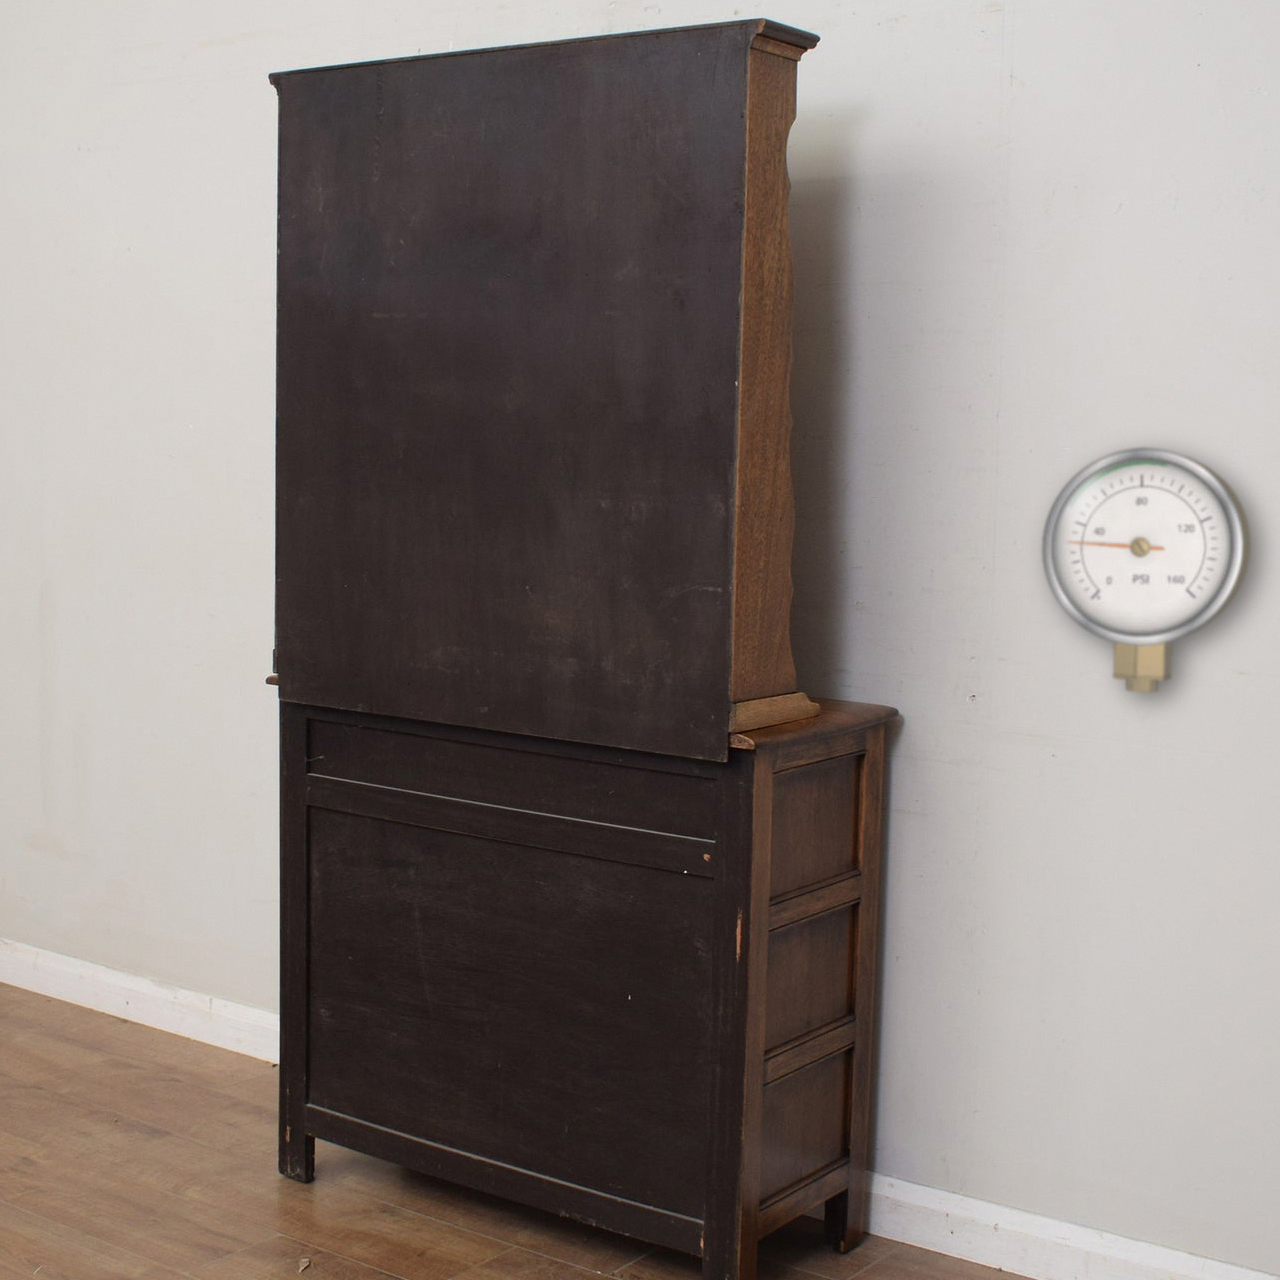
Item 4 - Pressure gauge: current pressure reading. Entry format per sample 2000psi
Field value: 30psi
